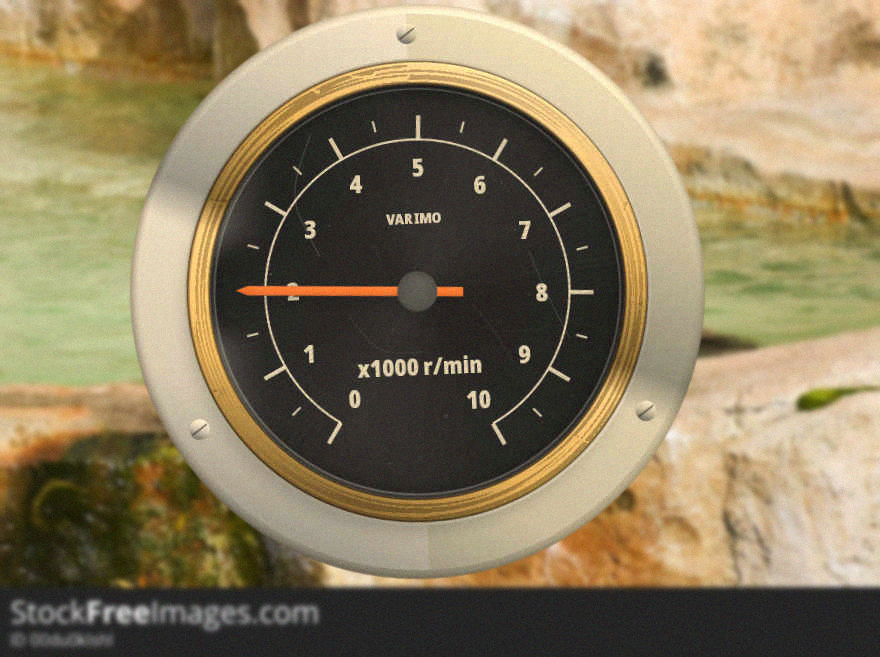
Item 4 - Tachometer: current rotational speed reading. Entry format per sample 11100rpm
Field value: 2000rpm
